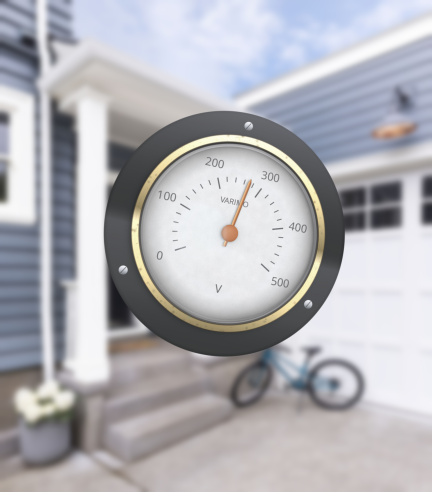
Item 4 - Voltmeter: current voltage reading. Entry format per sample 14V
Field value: 270V
